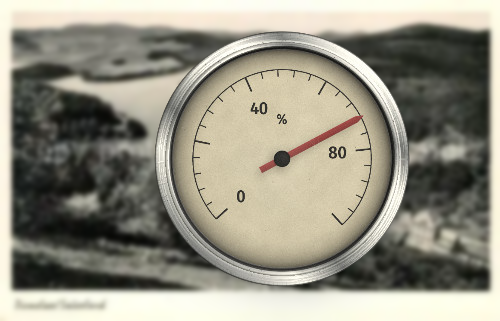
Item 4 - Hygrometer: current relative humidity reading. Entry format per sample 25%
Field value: 72%
